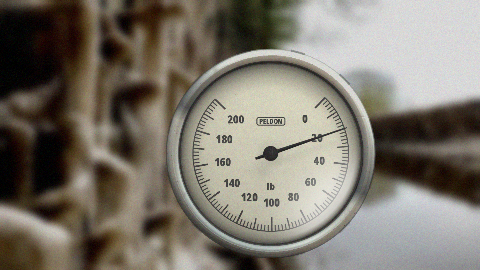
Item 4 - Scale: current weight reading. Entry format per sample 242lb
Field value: 20lb
